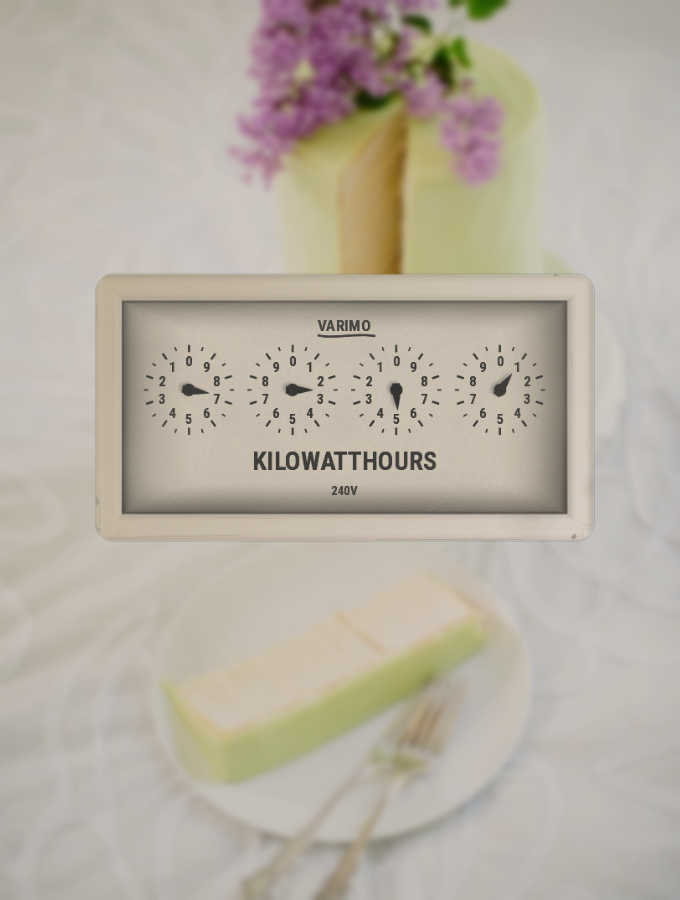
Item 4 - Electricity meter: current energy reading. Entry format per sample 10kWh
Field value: 7251kWh
